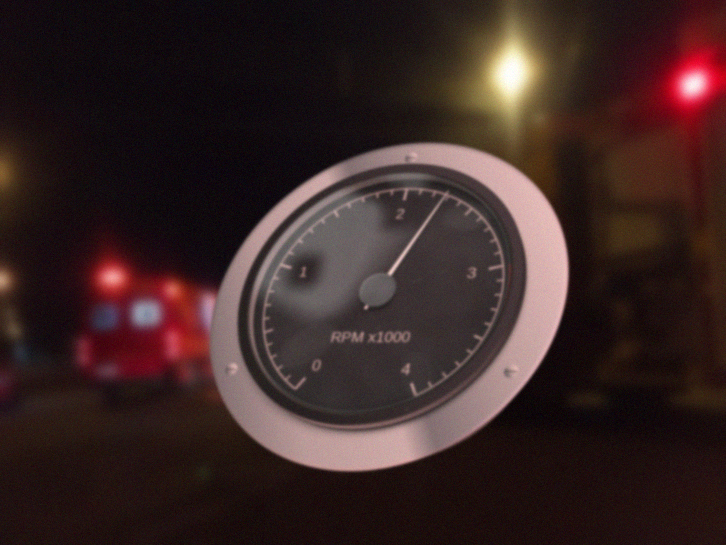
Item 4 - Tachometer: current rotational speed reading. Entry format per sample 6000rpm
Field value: 2300rpm
